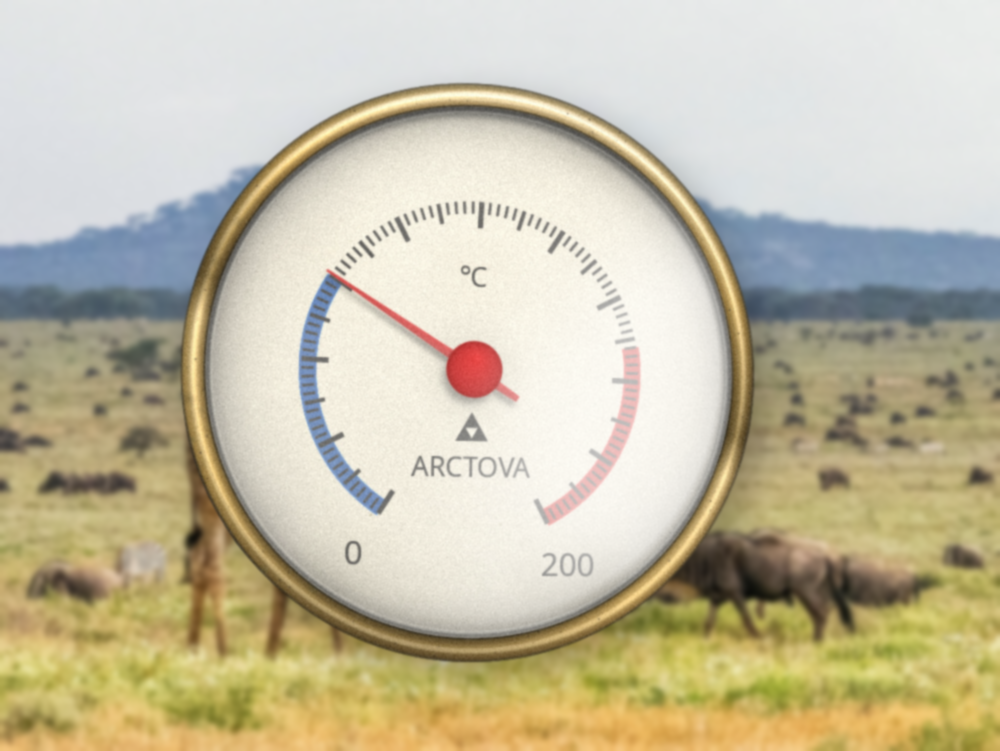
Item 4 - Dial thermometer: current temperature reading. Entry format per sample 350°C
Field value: 60°C
